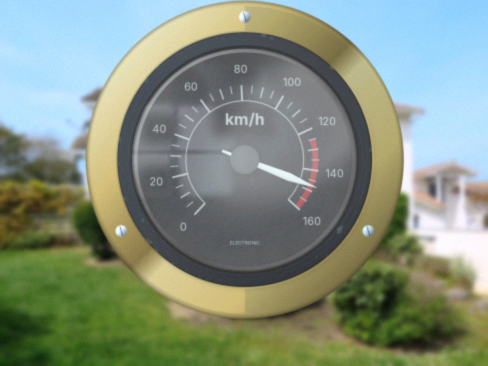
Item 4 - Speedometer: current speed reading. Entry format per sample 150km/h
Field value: 147.5km/h
